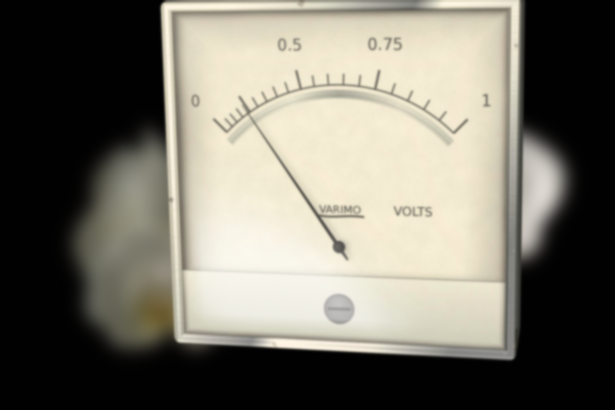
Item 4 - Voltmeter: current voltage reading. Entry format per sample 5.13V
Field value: 0.25V
